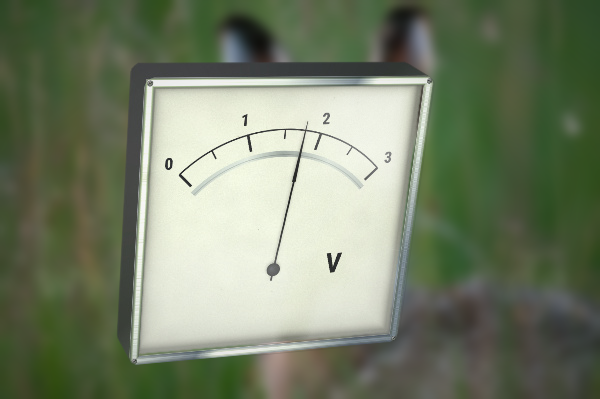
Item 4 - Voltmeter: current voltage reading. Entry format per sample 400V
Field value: 1.75V
